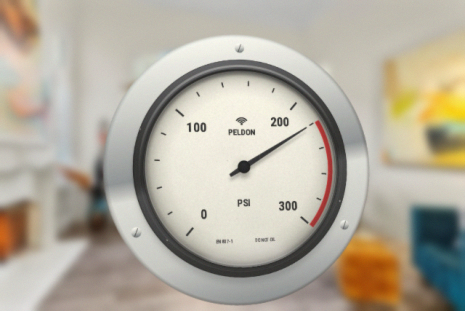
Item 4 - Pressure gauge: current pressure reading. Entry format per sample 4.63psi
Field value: 220psi
